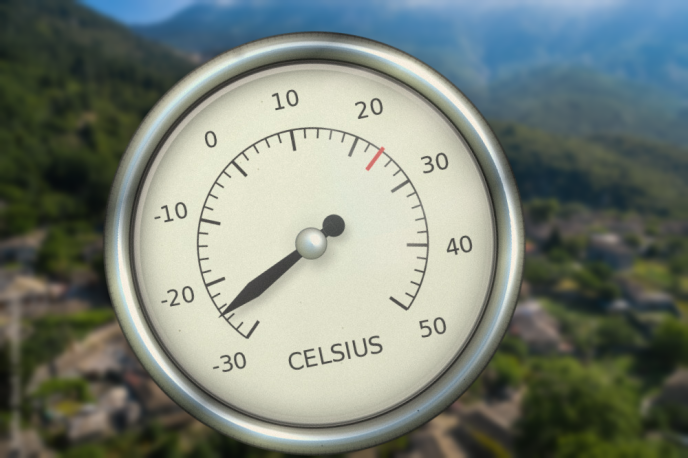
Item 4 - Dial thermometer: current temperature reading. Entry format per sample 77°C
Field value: -25°C
